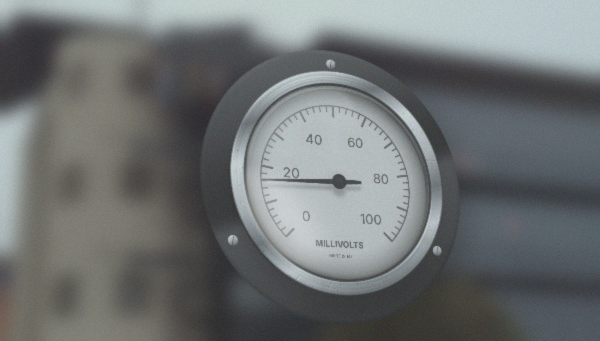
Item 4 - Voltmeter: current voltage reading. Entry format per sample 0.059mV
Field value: 16mV
